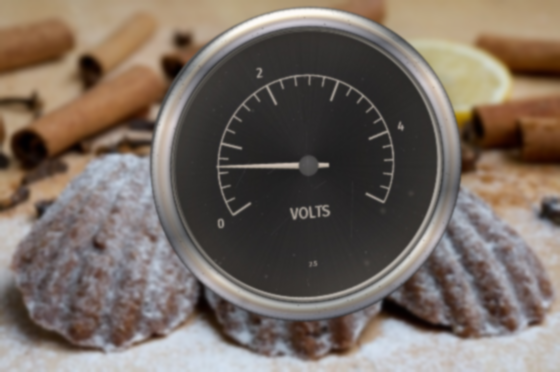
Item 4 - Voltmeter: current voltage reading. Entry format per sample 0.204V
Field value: 0.7V
